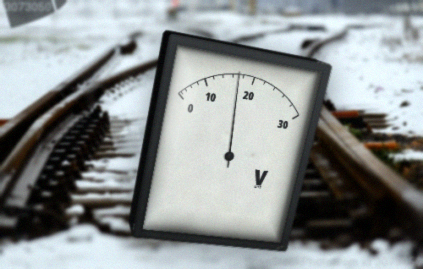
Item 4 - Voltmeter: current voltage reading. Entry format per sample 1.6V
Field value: 17V
